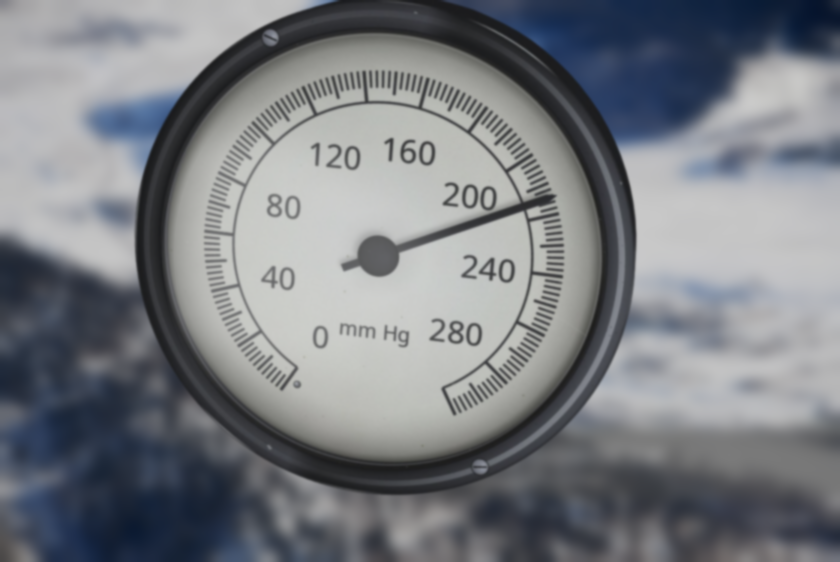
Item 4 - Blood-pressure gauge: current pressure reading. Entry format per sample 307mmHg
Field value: 214mmHg
